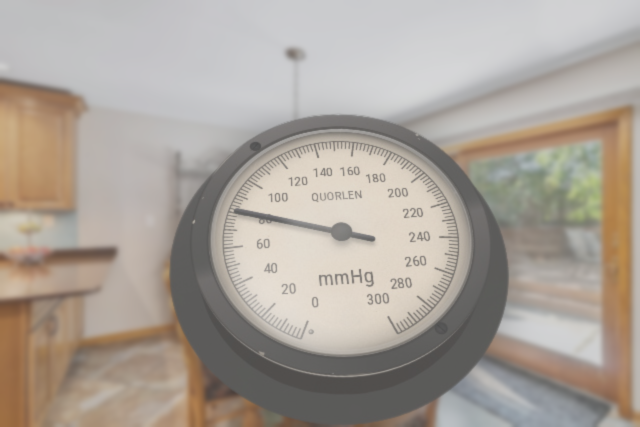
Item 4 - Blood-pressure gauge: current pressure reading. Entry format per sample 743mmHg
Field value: 80mmHg
